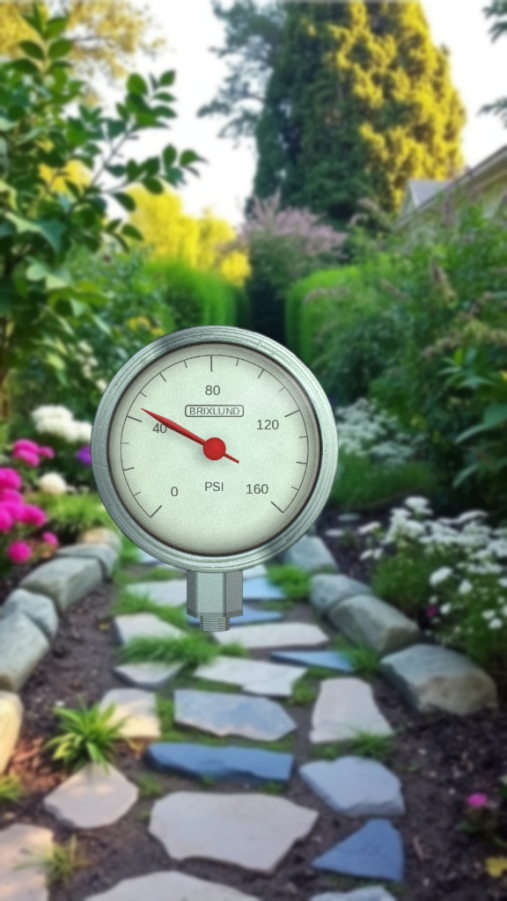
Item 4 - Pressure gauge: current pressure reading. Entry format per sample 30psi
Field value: 45psi
